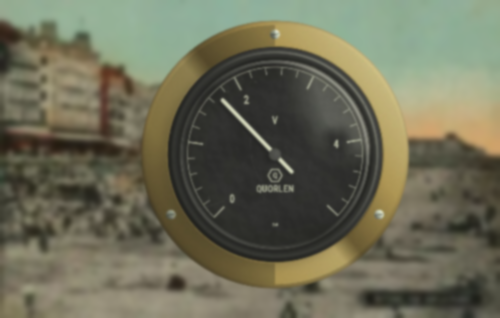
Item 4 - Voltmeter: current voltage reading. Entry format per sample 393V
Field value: 1.7V
